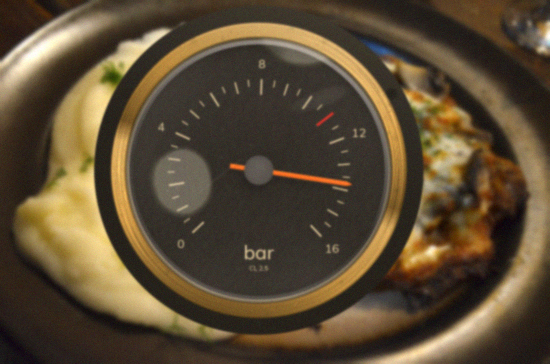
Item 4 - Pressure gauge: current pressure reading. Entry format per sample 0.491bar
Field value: 13.75bar
